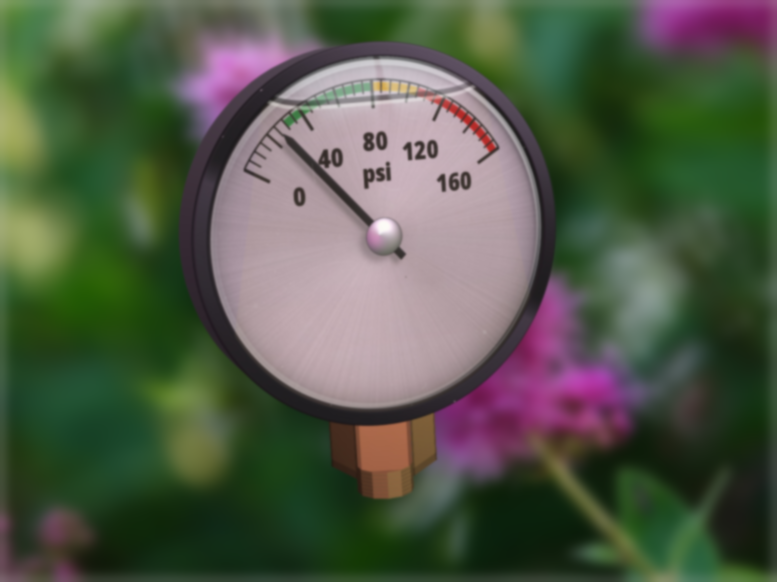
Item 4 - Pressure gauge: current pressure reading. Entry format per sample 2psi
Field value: 25psi
